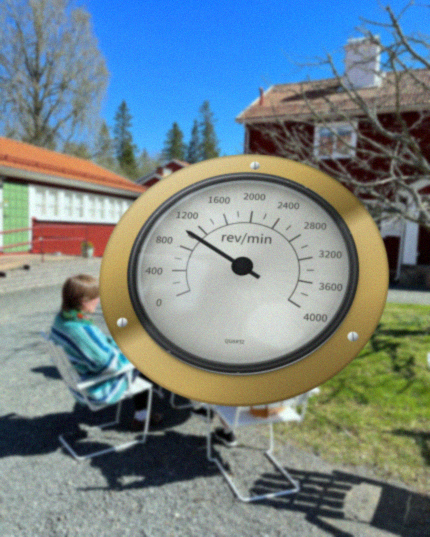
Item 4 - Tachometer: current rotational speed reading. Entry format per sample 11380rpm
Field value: 1000rpm
